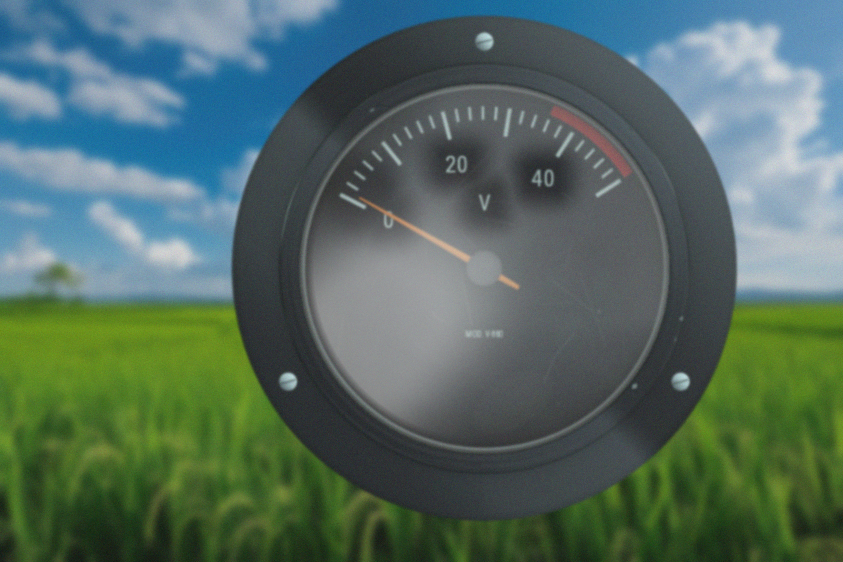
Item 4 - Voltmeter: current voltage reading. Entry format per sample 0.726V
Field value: 1V
